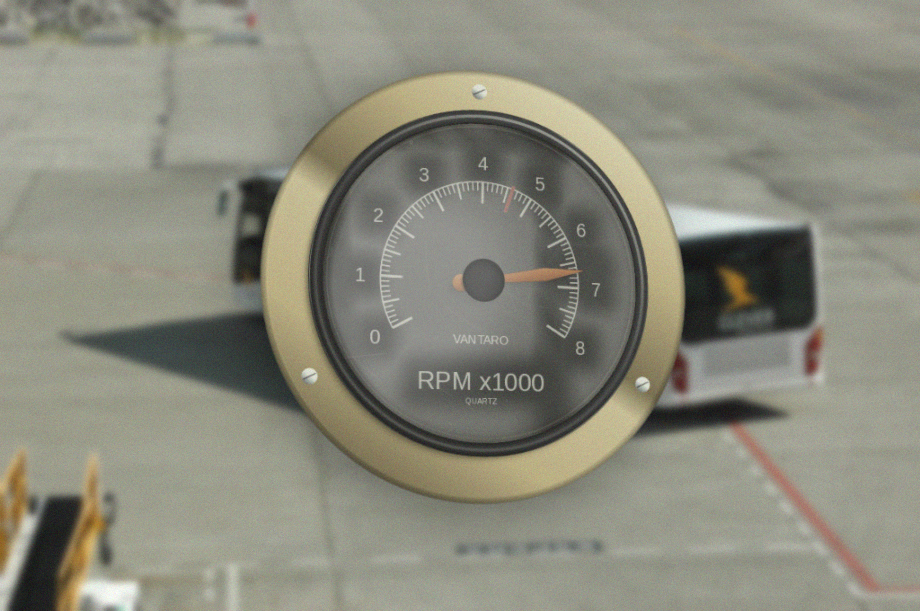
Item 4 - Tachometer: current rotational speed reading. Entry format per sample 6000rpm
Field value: 6700rpm
